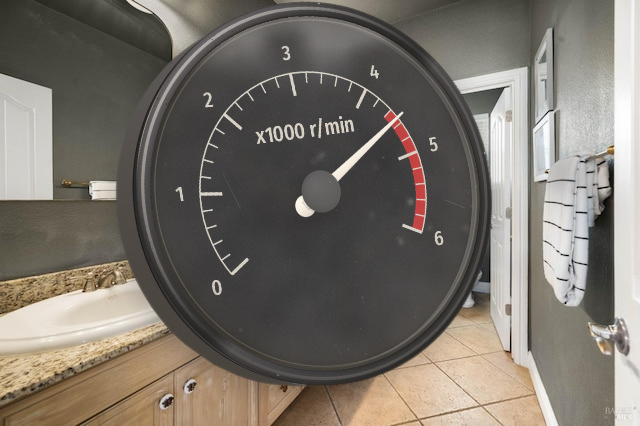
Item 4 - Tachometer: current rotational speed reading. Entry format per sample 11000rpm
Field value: 4500rpm
